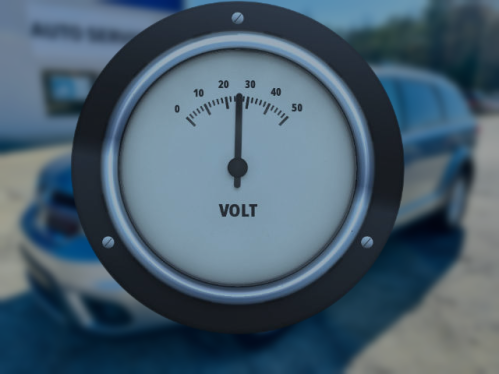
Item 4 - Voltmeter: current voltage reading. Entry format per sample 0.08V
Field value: 26V
